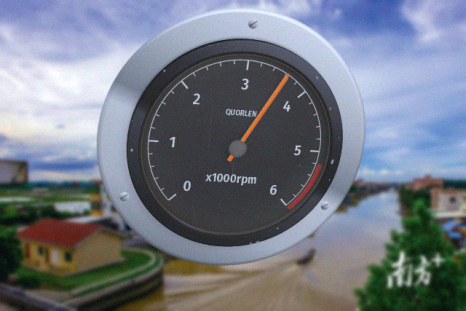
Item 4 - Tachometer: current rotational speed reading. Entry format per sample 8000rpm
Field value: 3600rpm
